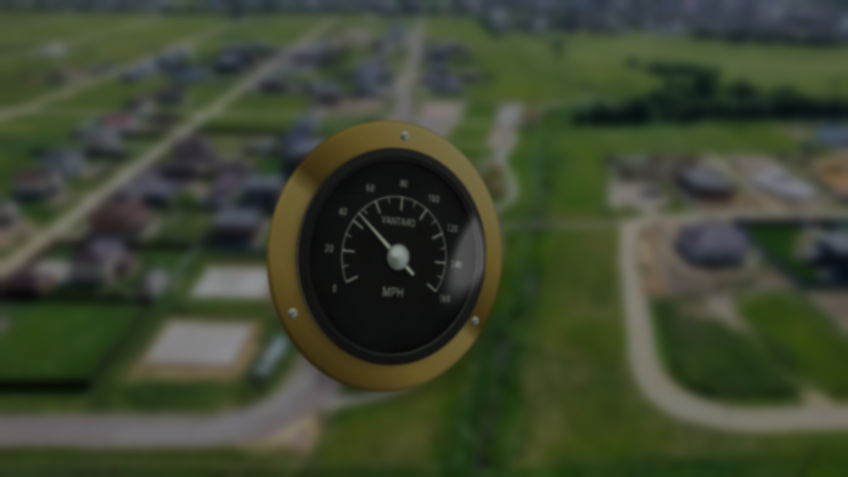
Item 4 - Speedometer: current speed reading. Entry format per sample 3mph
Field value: 45mph
